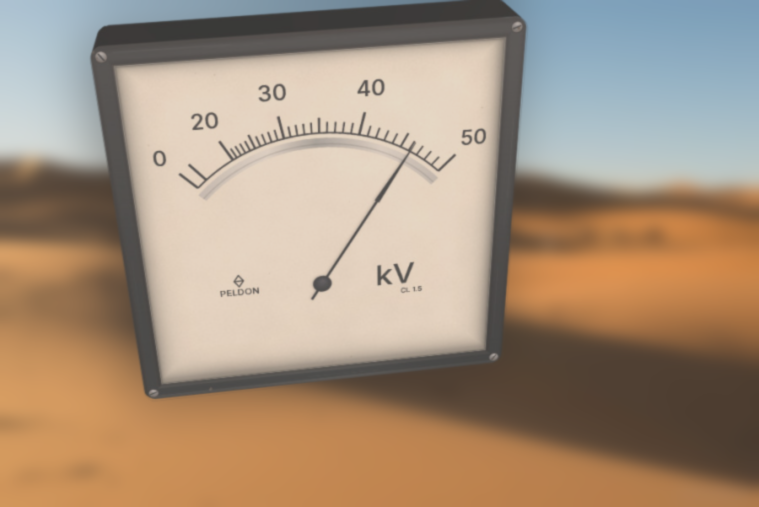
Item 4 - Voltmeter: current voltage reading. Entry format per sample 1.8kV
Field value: 46kV
